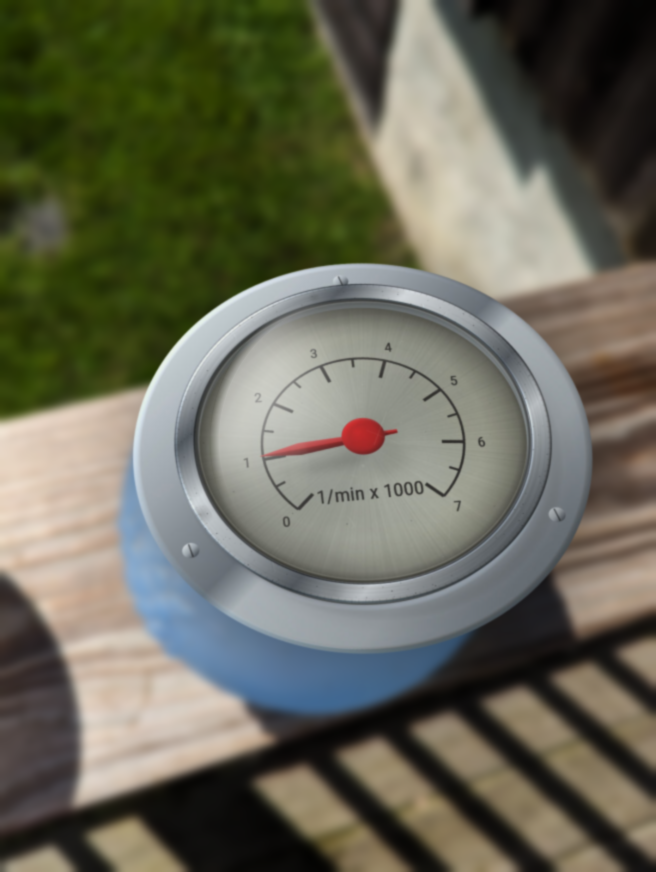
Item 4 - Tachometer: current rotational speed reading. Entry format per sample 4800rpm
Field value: 1000rpm
